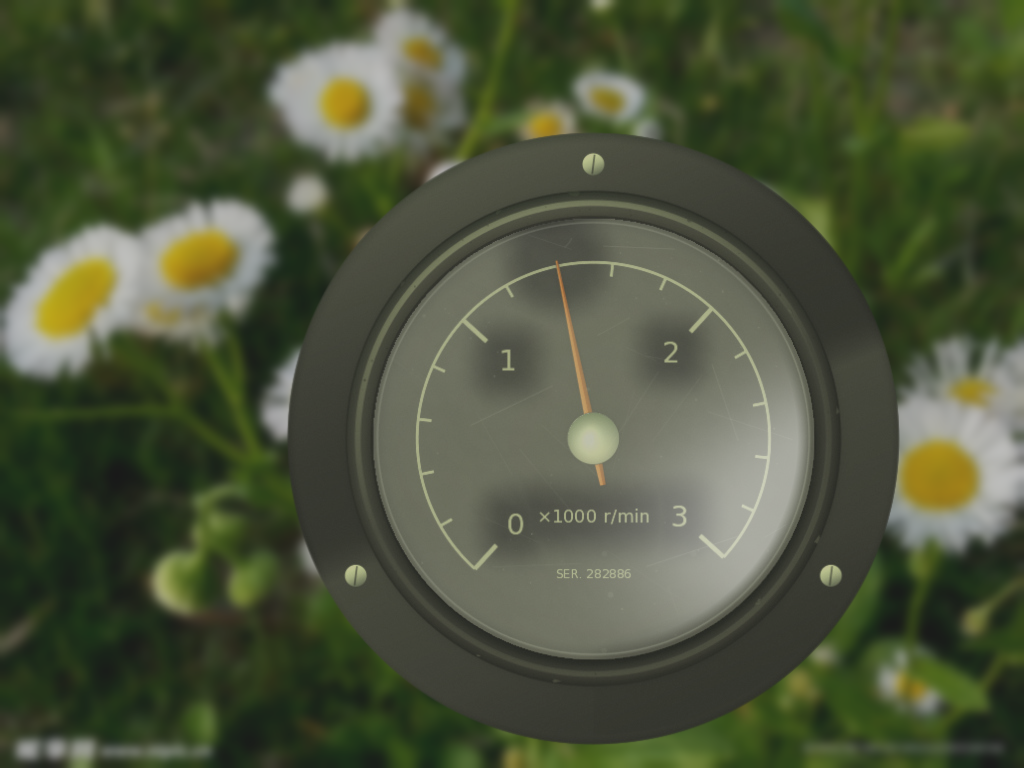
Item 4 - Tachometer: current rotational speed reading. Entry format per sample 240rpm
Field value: 1400rpm
